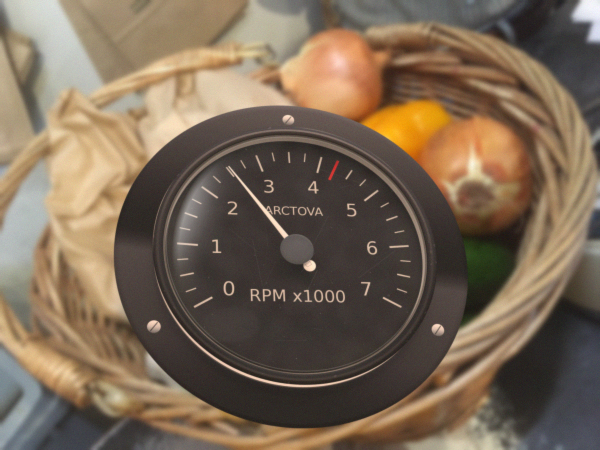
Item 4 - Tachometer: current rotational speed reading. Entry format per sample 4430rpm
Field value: 2500rpm
